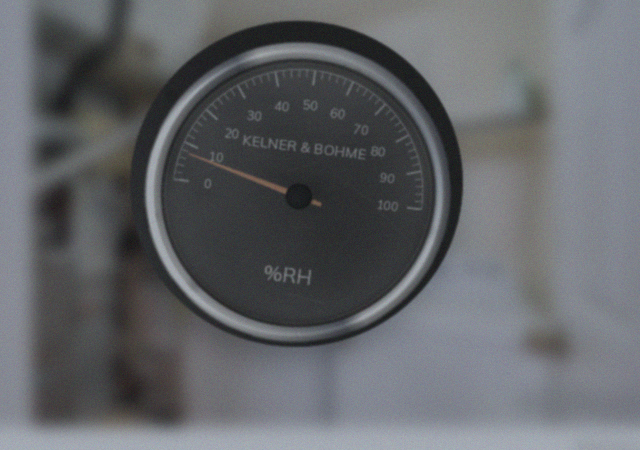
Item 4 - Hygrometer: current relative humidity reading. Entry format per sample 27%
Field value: 8%
